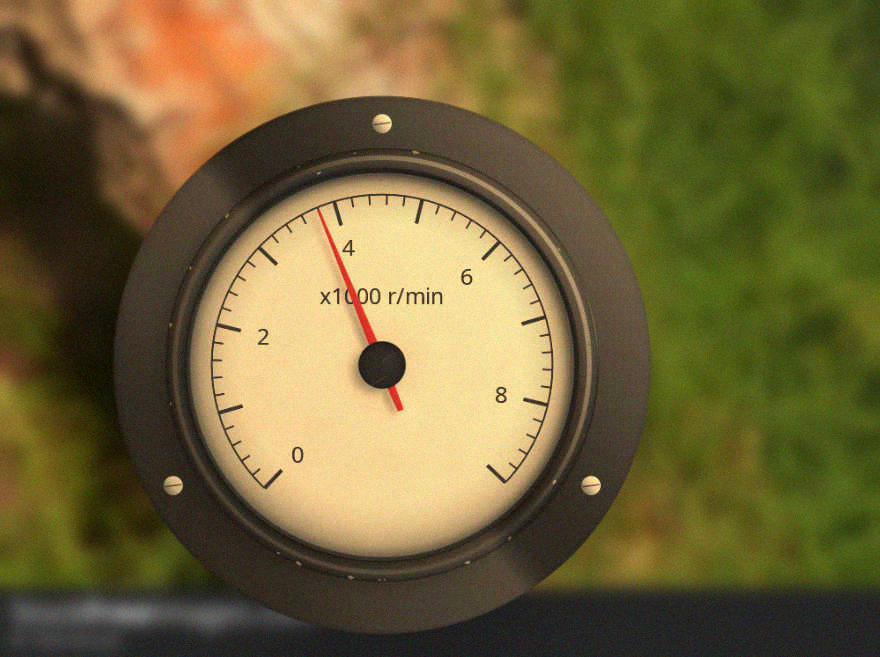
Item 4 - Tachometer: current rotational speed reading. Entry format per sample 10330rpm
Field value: 3800rpm
